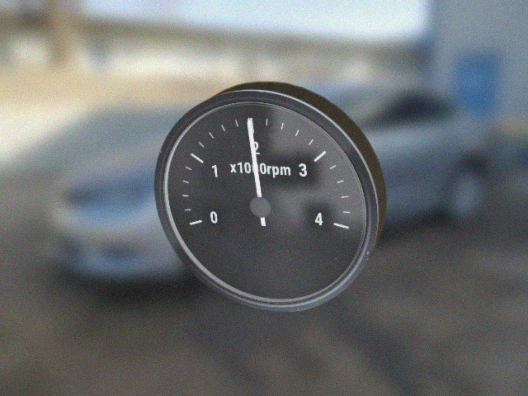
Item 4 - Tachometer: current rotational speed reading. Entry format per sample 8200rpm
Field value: 2000rpm
